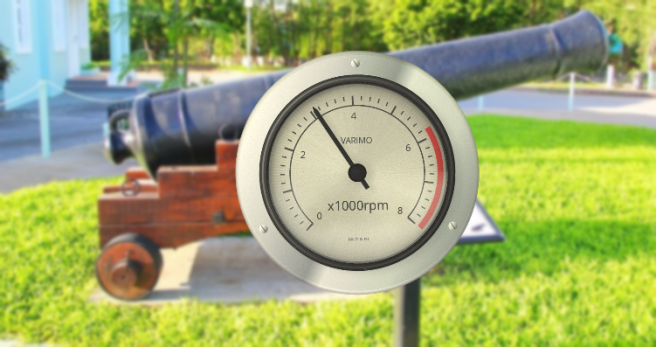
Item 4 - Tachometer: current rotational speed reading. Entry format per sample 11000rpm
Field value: 3100rpm
